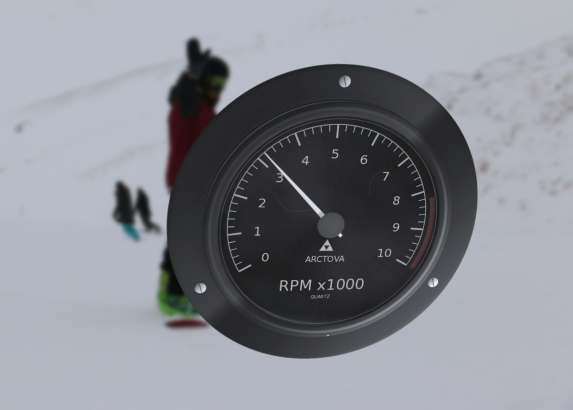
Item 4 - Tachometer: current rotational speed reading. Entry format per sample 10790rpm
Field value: 3200rpm
